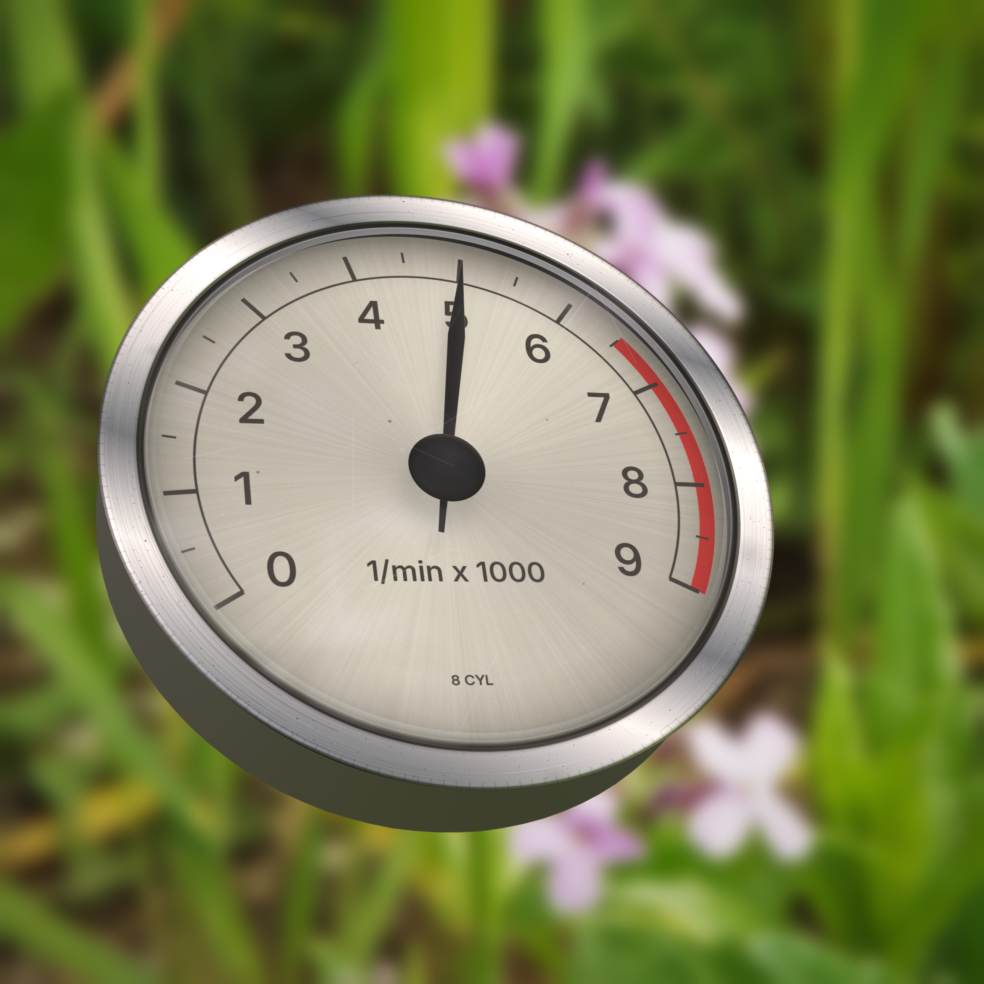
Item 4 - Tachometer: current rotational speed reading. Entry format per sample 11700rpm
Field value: 5000rpm
